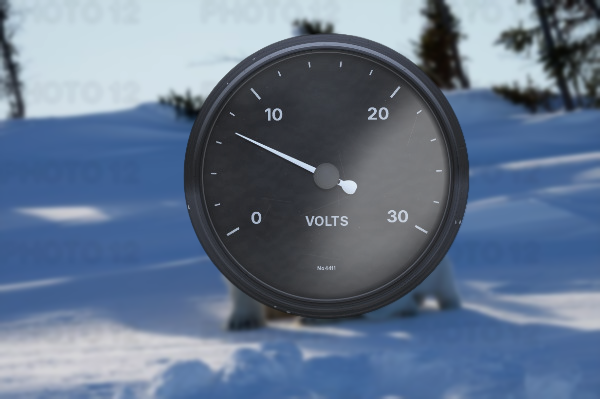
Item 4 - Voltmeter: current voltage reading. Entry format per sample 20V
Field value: 7V
